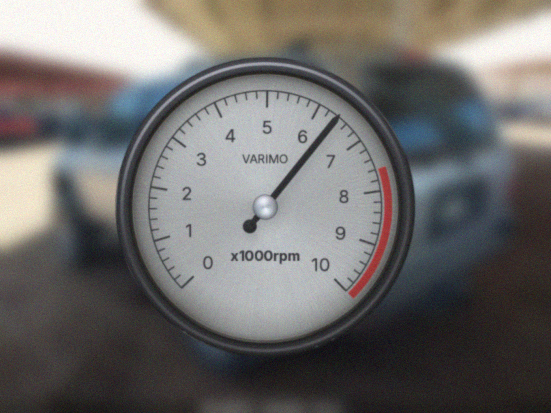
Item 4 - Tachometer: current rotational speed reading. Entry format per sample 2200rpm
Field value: 6400rpm
